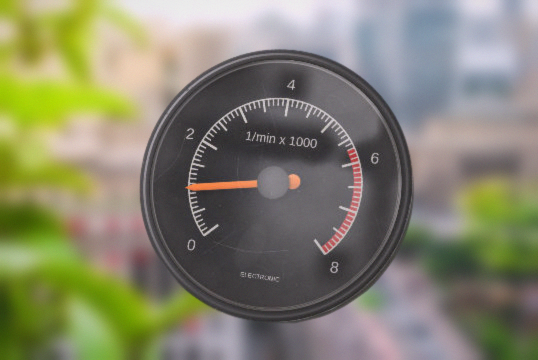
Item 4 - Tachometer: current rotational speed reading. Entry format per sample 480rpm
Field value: 1000rpm
